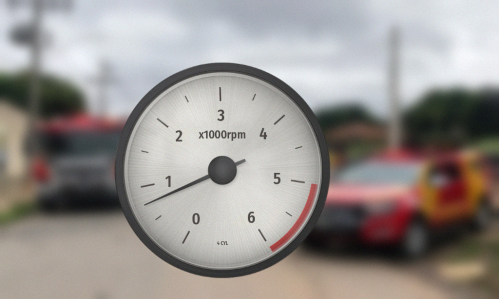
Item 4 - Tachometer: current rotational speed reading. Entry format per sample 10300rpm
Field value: 750rpm
